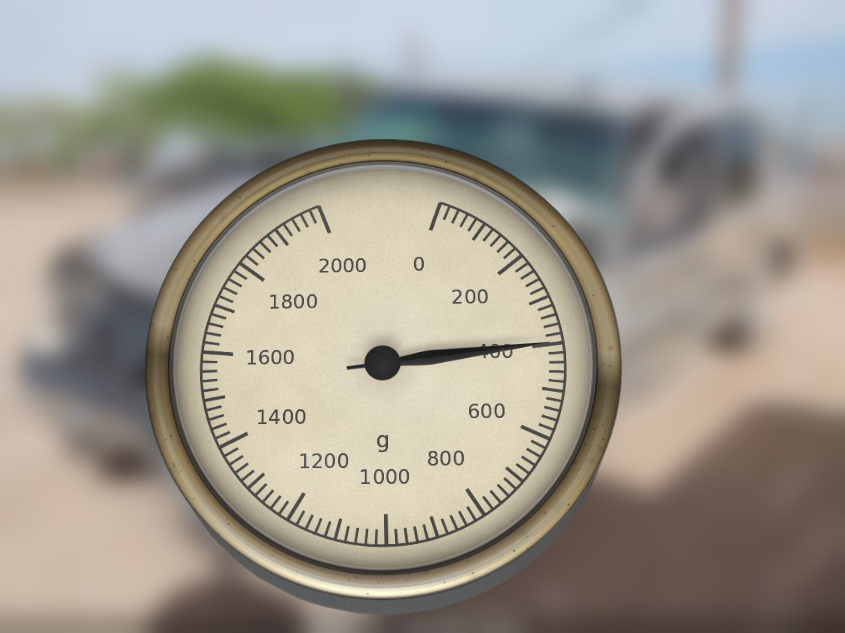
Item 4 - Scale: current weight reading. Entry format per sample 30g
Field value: 400g
